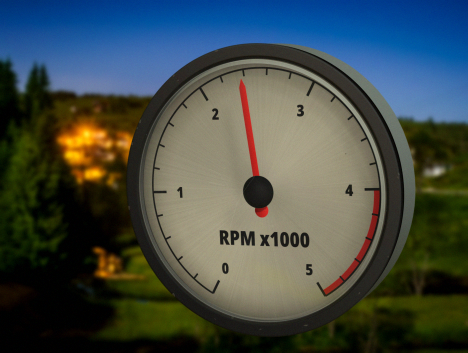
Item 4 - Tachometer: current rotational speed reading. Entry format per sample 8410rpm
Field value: 2400rpm
